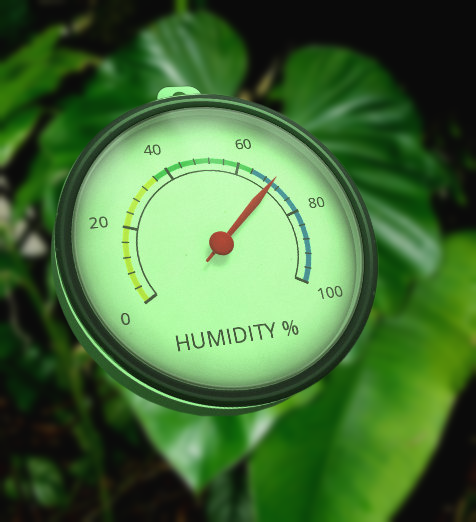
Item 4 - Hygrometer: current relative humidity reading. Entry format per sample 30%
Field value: 70%
